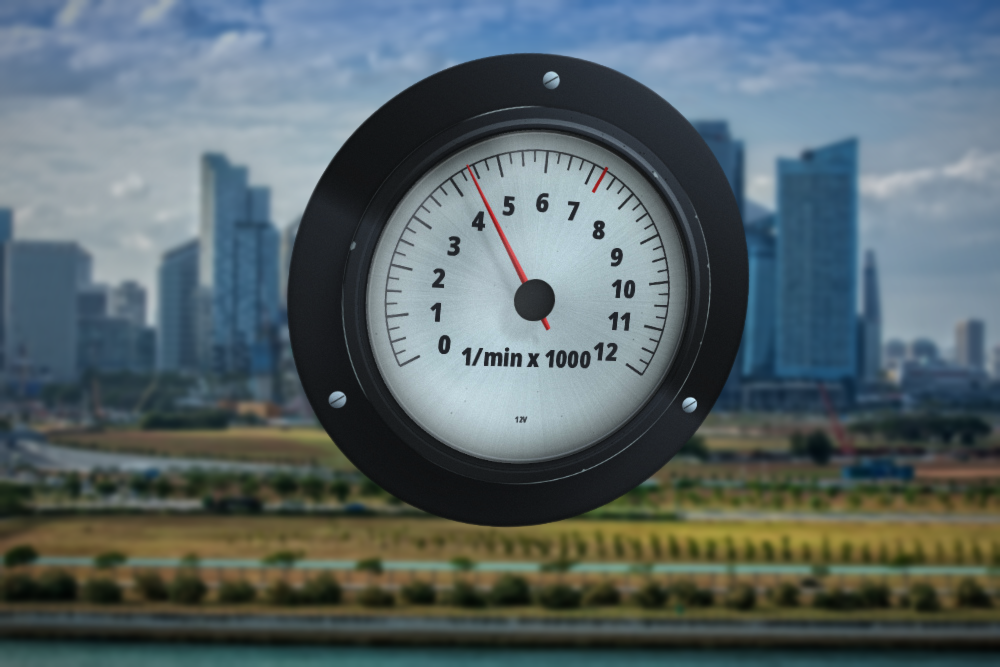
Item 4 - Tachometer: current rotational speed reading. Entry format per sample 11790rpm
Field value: 4375rpm
